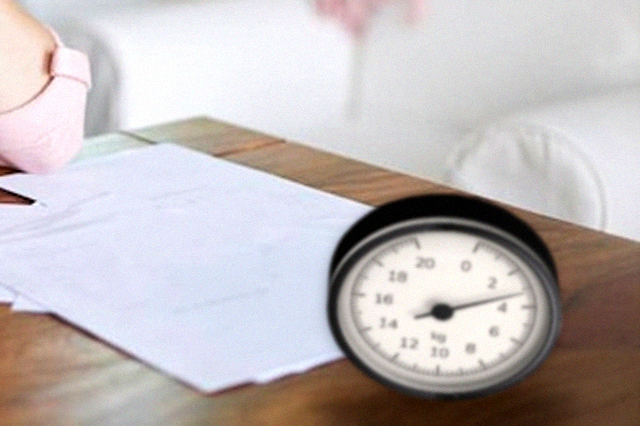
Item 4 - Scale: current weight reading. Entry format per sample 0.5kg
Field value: 3kg
